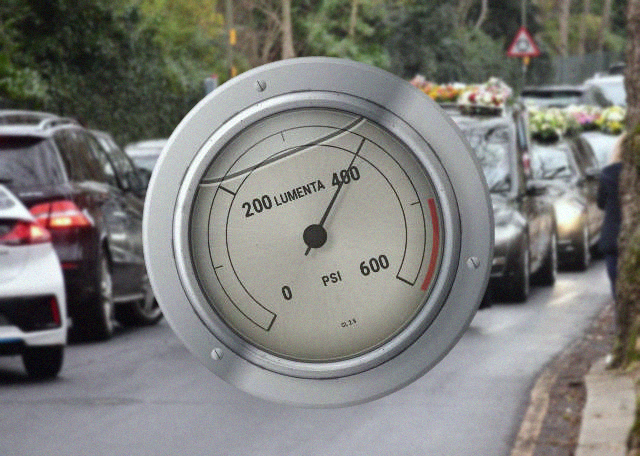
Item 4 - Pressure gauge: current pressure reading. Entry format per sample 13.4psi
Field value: 400psi
